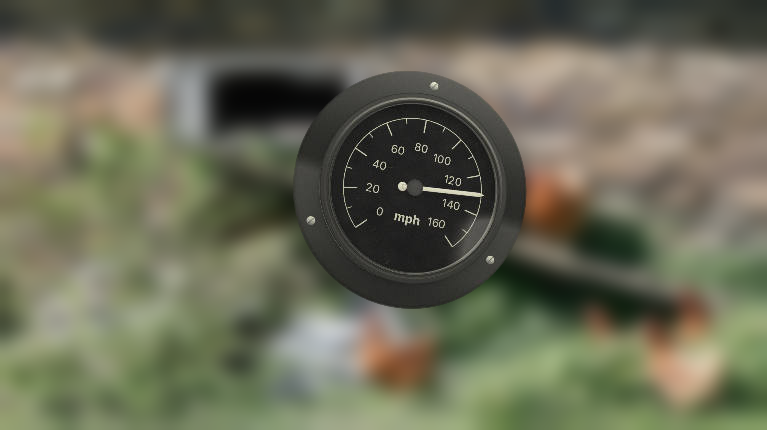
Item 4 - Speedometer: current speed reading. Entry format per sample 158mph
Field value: 130mph
